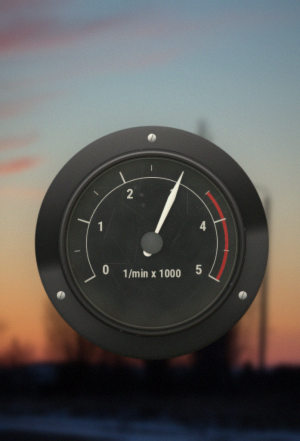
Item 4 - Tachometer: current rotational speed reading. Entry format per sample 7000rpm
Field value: 3000rpm
